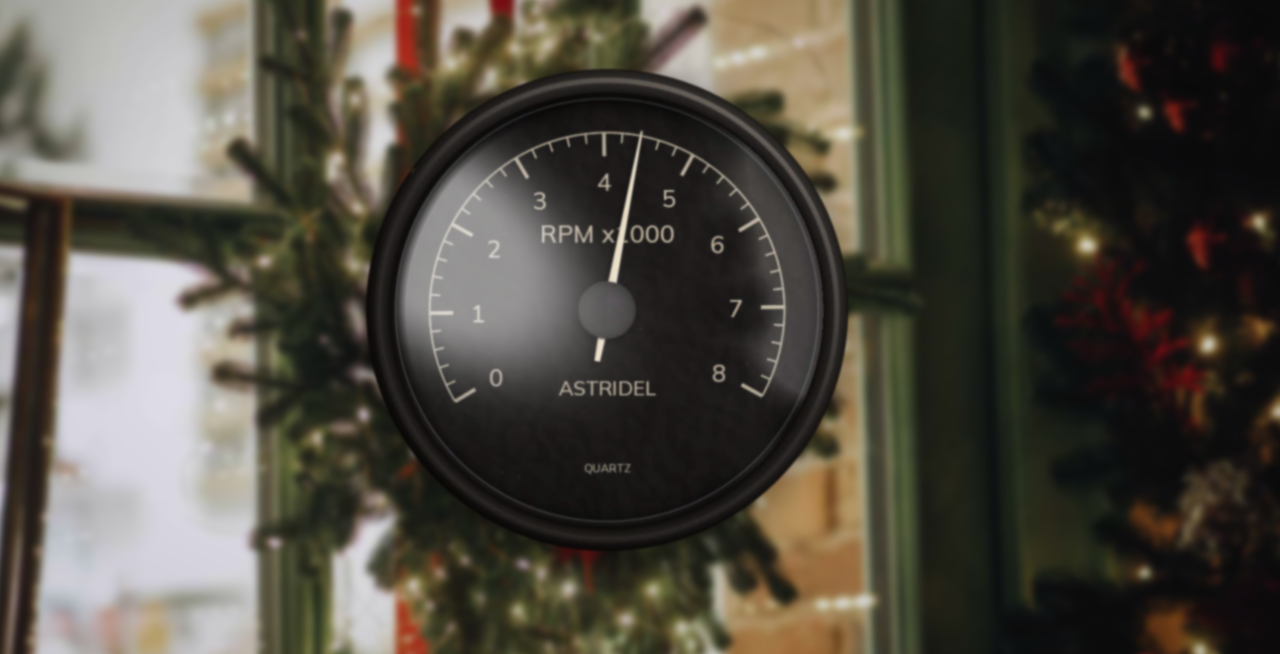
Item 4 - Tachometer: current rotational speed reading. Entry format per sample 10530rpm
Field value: 4400rpm
